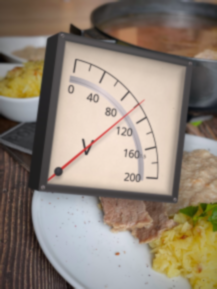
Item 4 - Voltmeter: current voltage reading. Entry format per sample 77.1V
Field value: 100V
